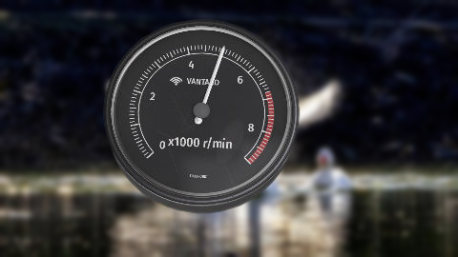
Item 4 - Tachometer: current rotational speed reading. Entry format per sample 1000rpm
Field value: 5000rpm
